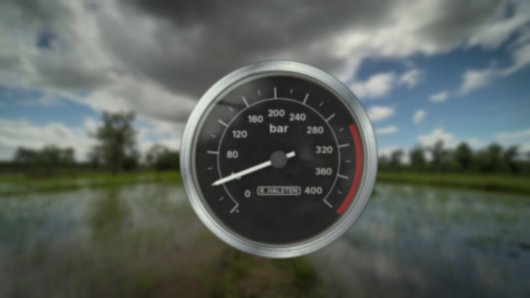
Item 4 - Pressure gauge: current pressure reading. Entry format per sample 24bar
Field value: 40bar
